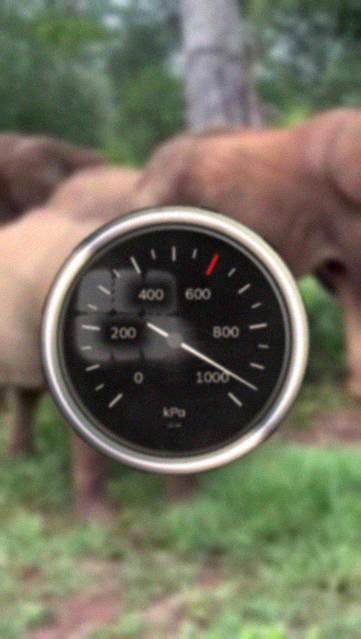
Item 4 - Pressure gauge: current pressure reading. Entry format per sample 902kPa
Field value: 950kPa
